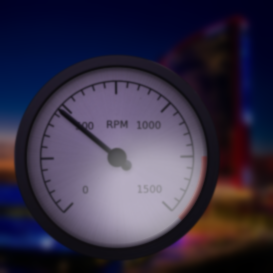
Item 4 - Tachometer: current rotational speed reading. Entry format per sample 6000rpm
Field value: 475rpm
